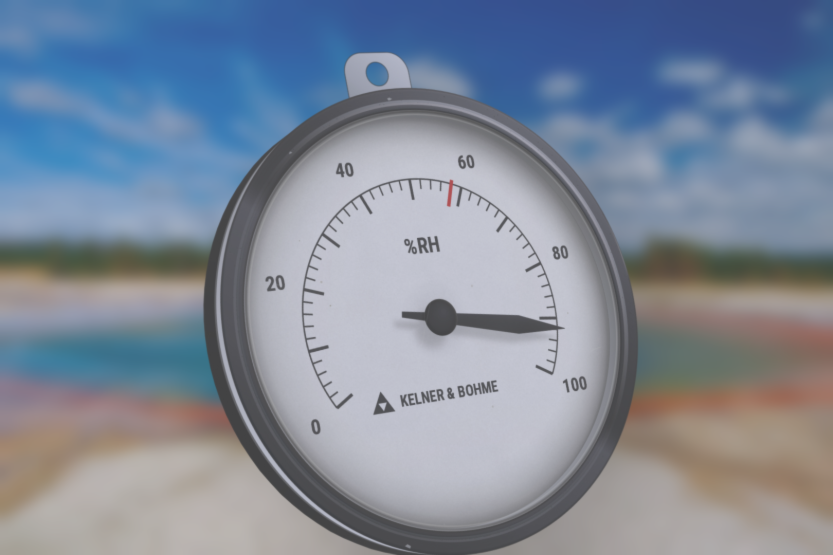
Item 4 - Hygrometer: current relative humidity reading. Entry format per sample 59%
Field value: 92%
